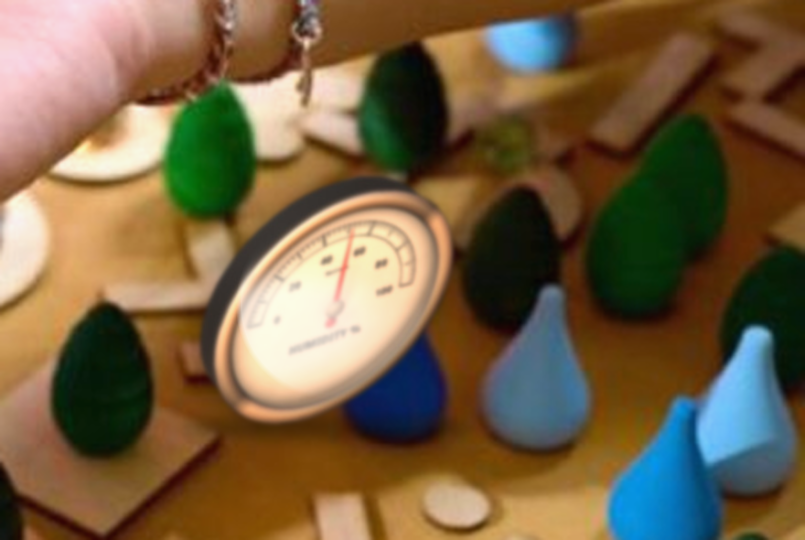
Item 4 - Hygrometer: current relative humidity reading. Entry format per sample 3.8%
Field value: 50%
